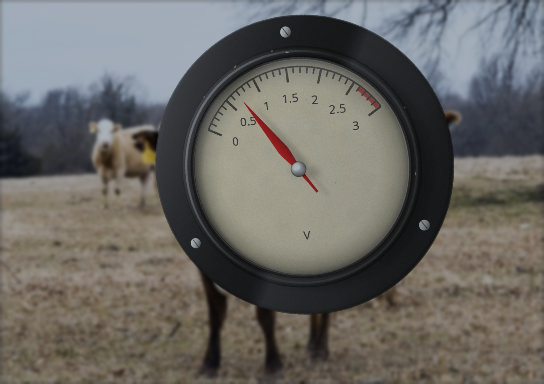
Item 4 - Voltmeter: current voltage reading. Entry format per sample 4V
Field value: 0.7V
